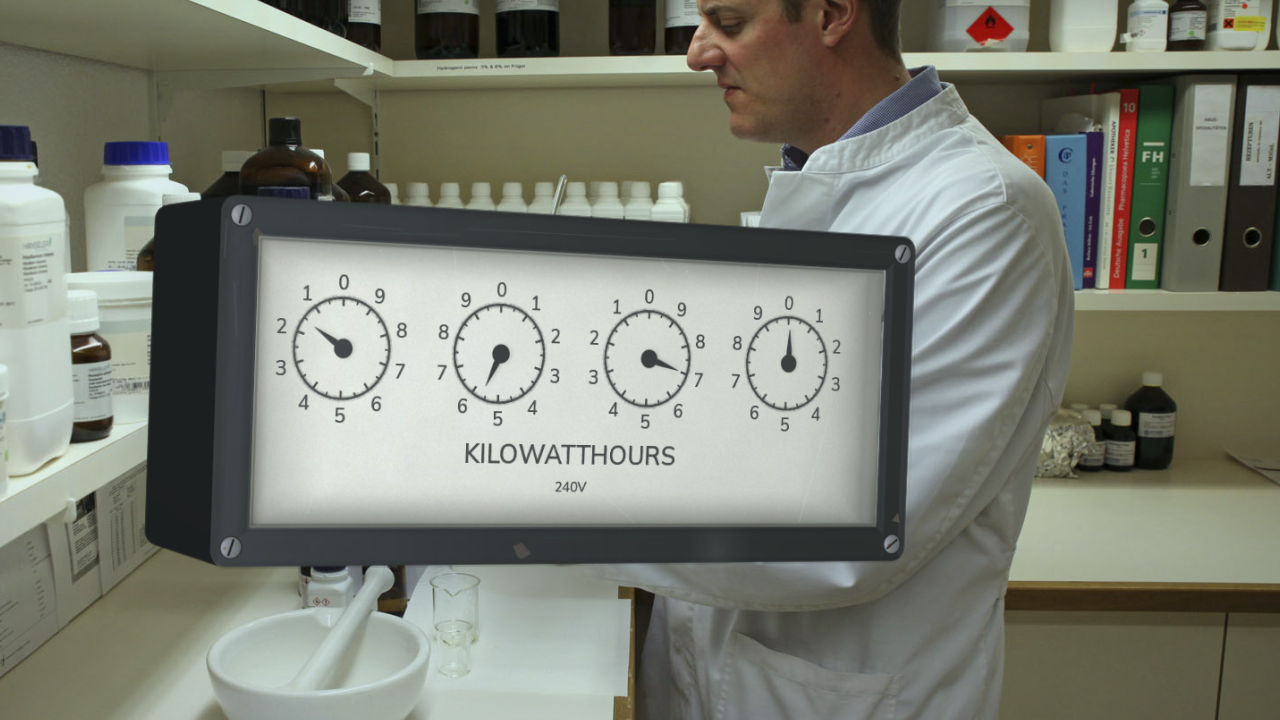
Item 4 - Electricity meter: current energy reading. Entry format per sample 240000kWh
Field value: 1570kWh
